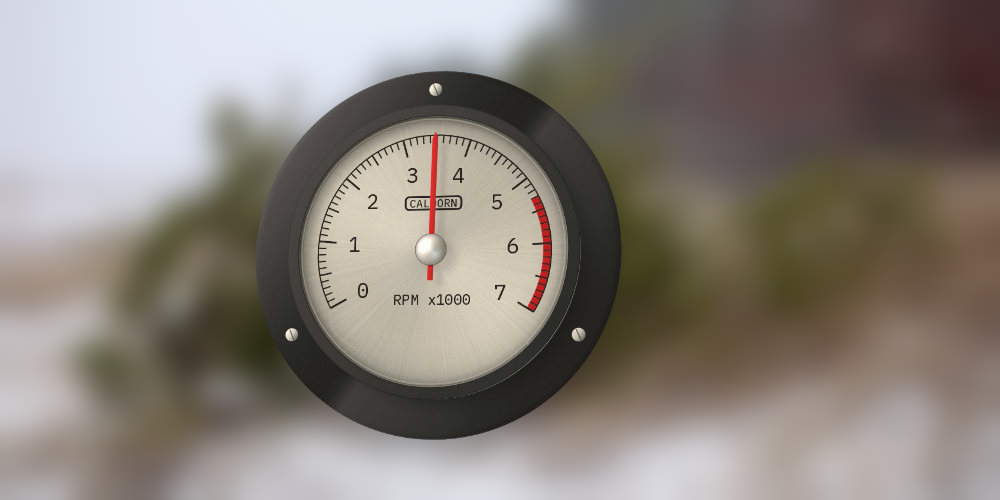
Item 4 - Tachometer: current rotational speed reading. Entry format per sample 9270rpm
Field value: 3500rpm
